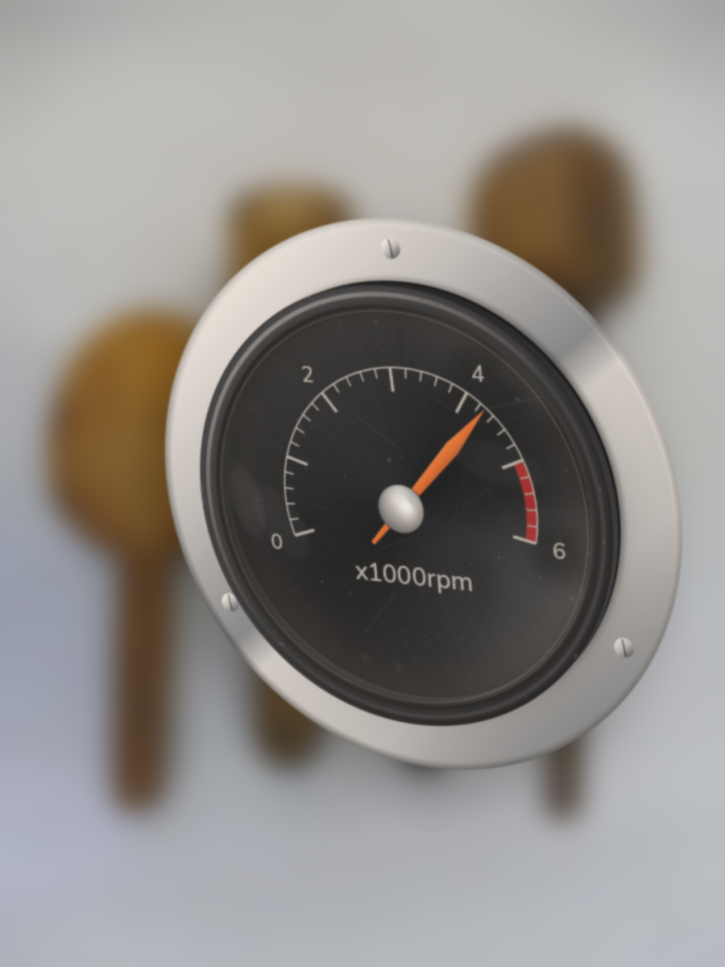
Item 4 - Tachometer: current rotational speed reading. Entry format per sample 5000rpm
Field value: 4300rpm
